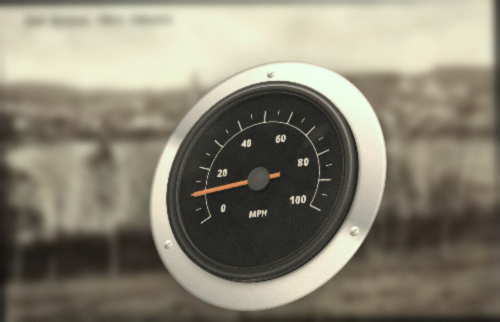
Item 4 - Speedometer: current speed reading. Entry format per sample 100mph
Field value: 10mph
